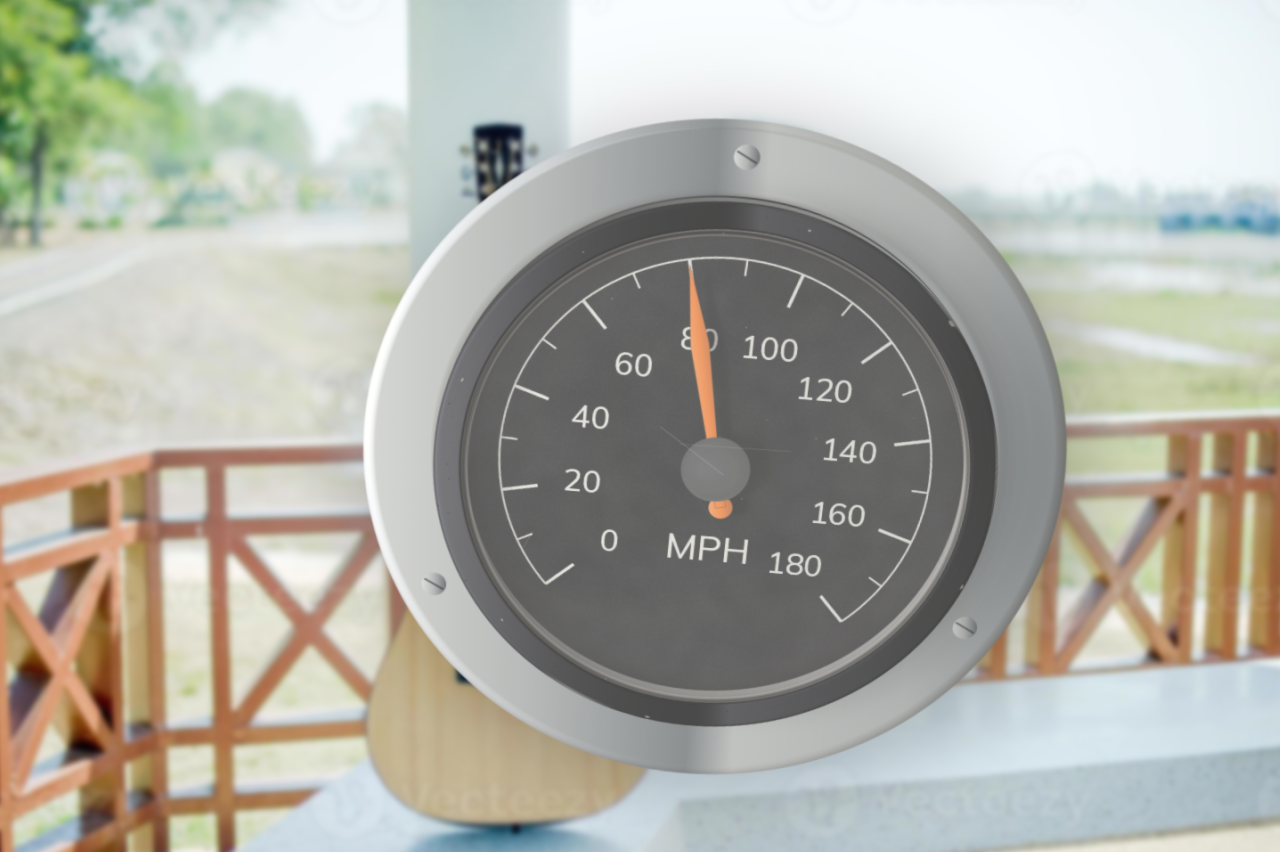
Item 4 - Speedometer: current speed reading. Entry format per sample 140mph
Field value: 80mph
